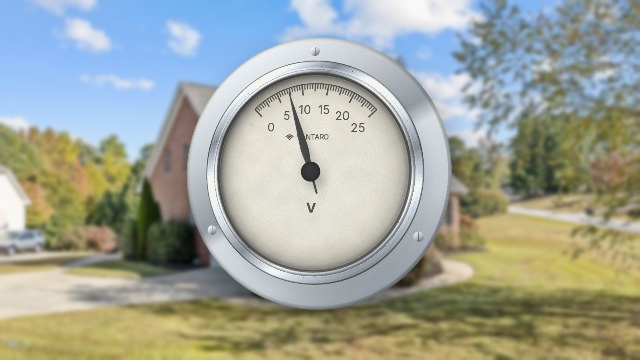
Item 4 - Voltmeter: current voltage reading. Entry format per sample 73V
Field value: 7.5V
